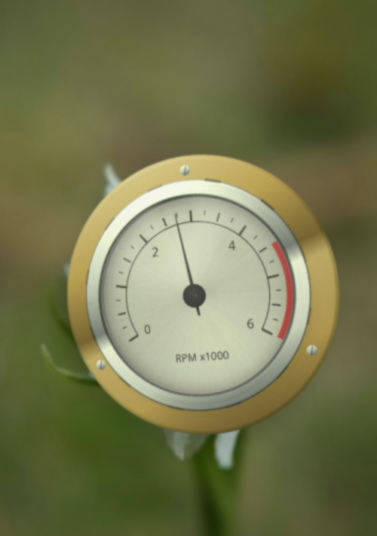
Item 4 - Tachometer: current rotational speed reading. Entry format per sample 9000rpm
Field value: 2750rpm
